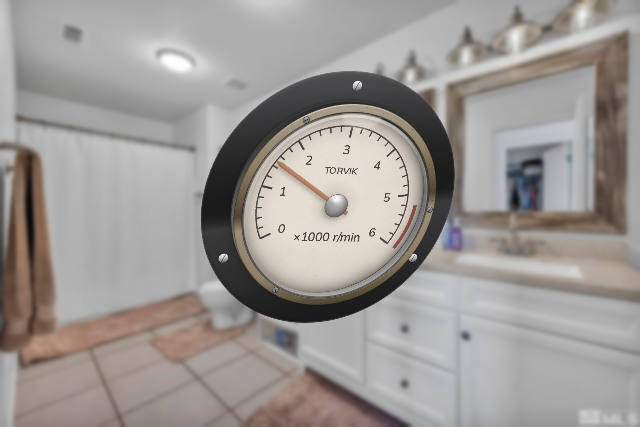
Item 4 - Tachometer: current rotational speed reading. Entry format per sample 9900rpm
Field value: 1500rpm
